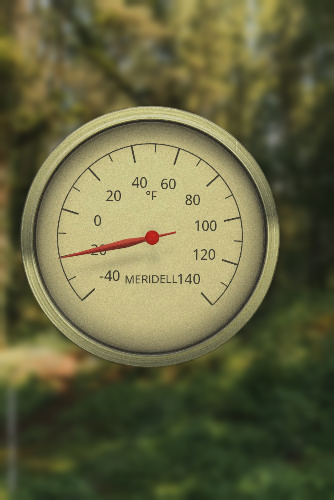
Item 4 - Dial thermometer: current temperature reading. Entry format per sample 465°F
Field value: -20°F
